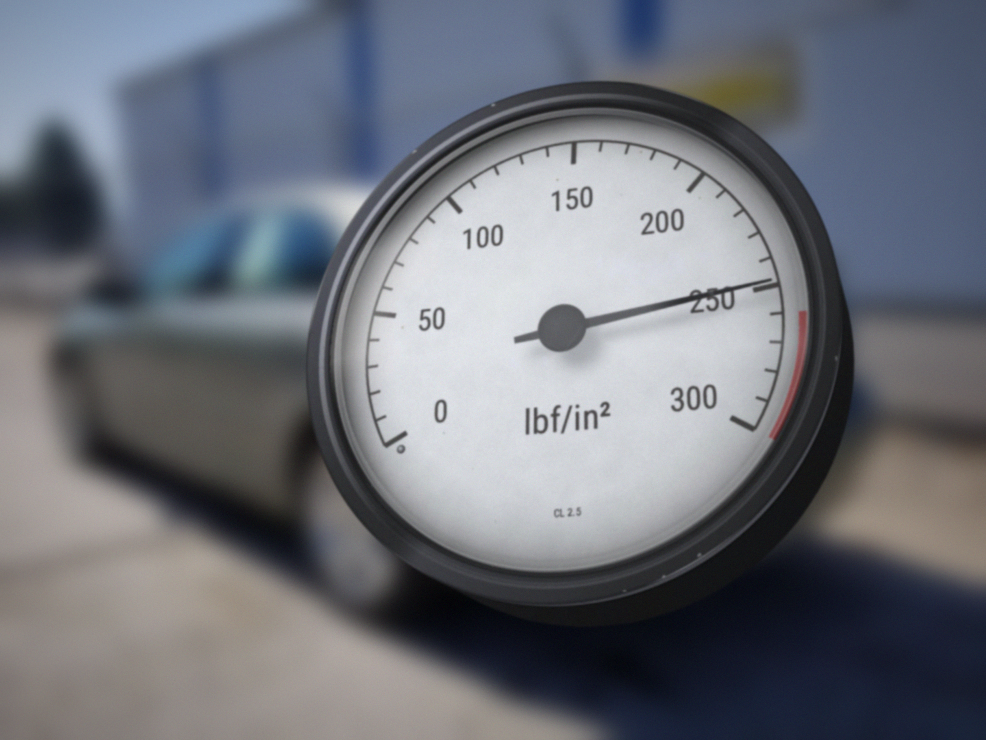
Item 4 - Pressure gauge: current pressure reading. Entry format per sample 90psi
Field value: 250psi
